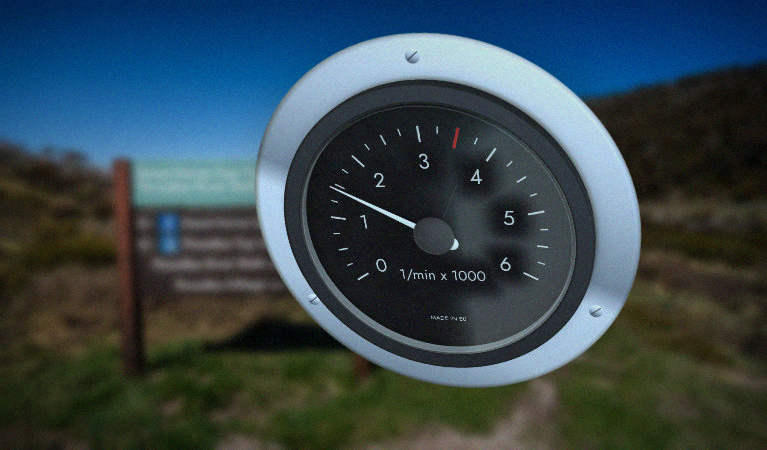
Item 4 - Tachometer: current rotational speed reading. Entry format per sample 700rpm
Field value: 1500rpm
